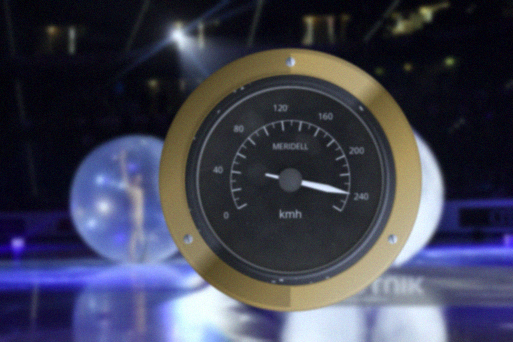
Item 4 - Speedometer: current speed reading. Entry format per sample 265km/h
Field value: 240km/h
